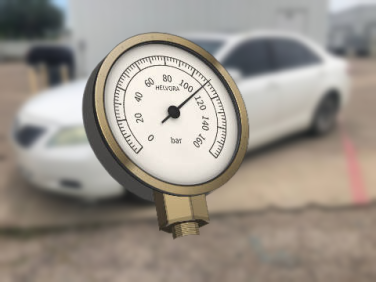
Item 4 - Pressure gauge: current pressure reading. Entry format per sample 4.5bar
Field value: 110bar
